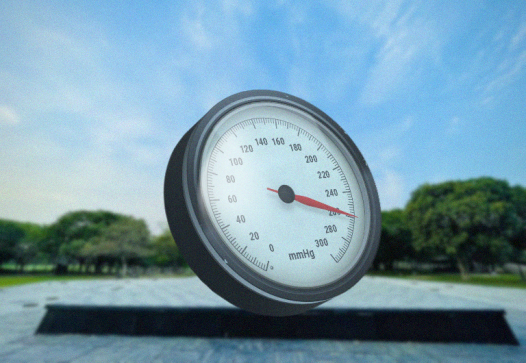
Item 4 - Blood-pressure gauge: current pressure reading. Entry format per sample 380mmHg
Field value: 260mmHg
